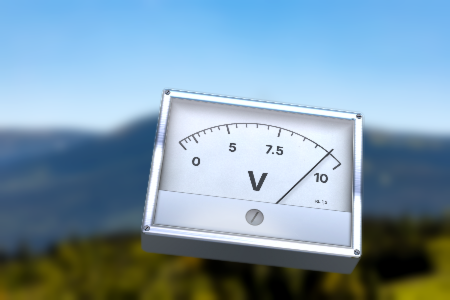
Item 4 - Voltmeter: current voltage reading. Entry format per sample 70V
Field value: 9.5V
